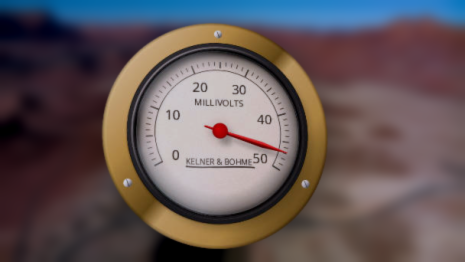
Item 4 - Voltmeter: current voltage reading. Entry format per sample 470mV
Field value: 47mV
